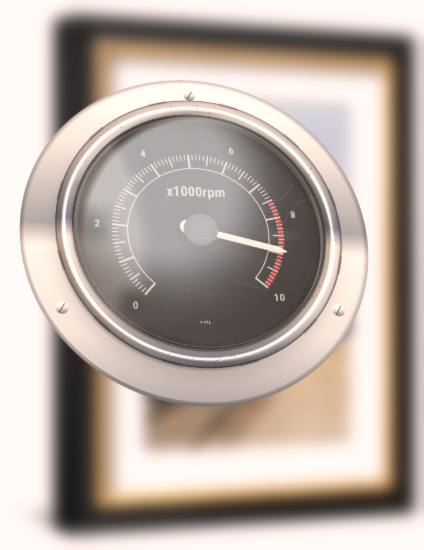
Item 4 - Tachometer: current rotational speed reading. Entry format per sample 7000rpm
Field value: 9000rpm
